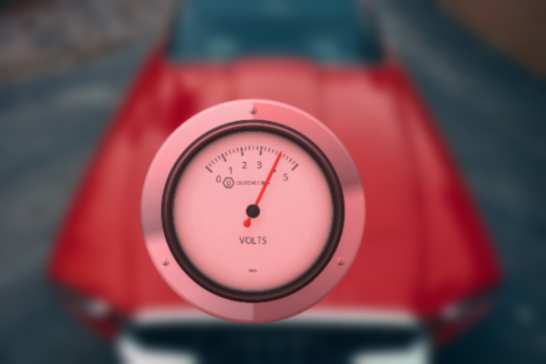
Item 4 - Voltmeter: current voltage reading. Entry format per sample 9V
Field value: 4V
